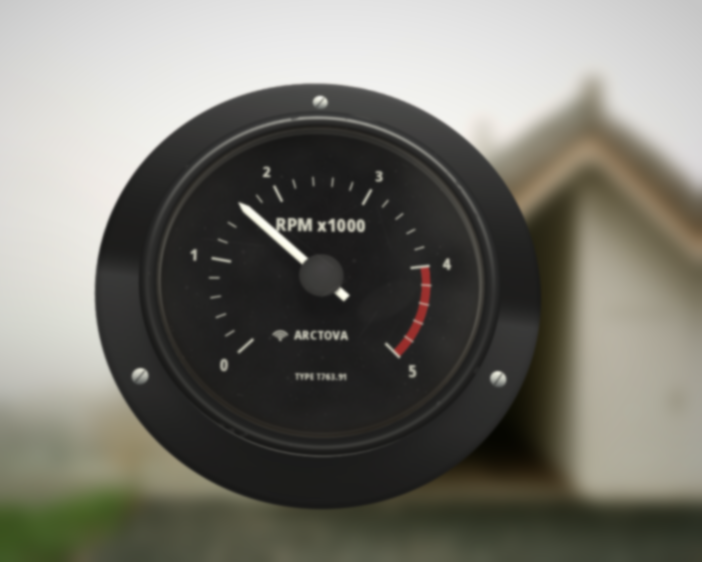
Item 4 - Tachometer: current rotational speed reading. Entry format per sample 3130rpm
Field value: 1600rpm
